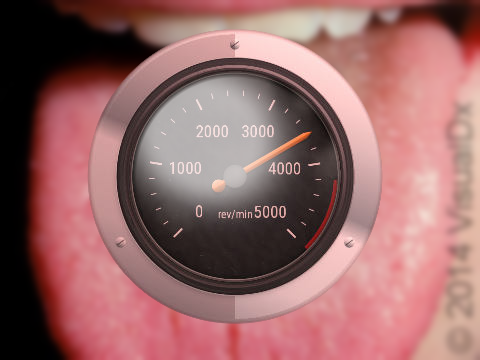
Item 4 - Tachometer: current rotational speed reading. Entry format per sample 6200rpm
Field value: 3600rpm
